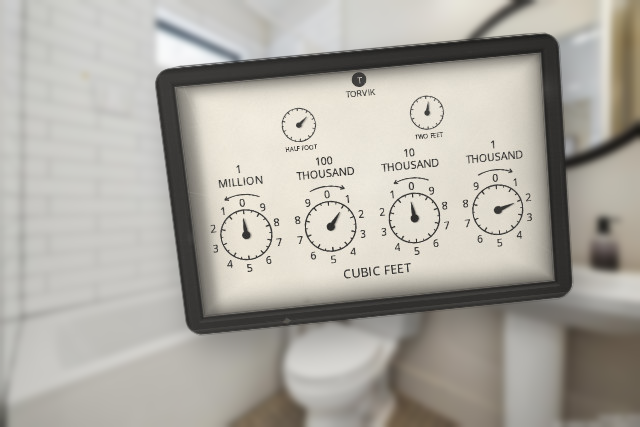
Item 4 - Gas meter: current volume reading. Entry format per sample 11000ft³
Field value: 10200ft³
